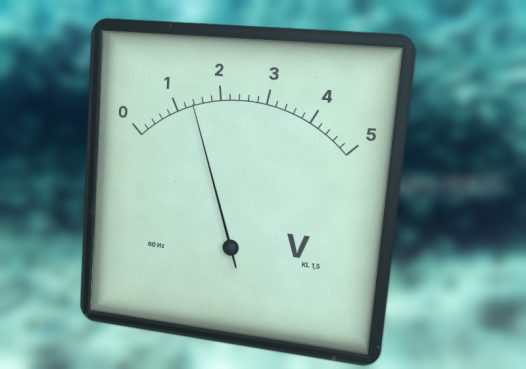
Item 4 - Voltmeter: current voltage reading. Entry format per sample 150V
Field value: 1.4V
